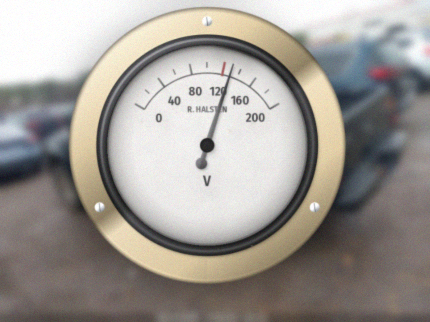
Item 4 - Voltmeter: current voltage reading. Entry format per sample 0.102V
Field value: 130V
